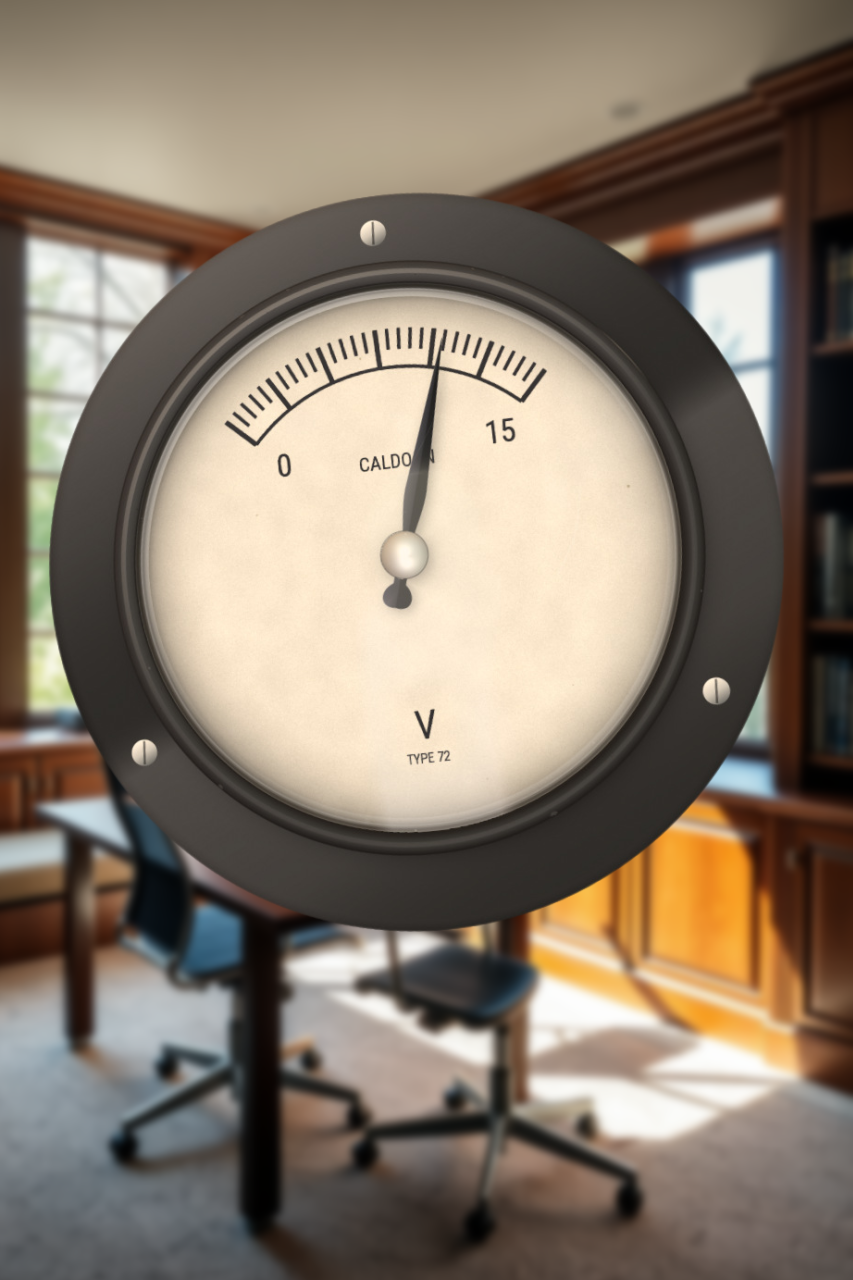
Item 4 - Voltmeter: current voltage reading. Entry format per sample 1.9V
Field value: 10.5V
